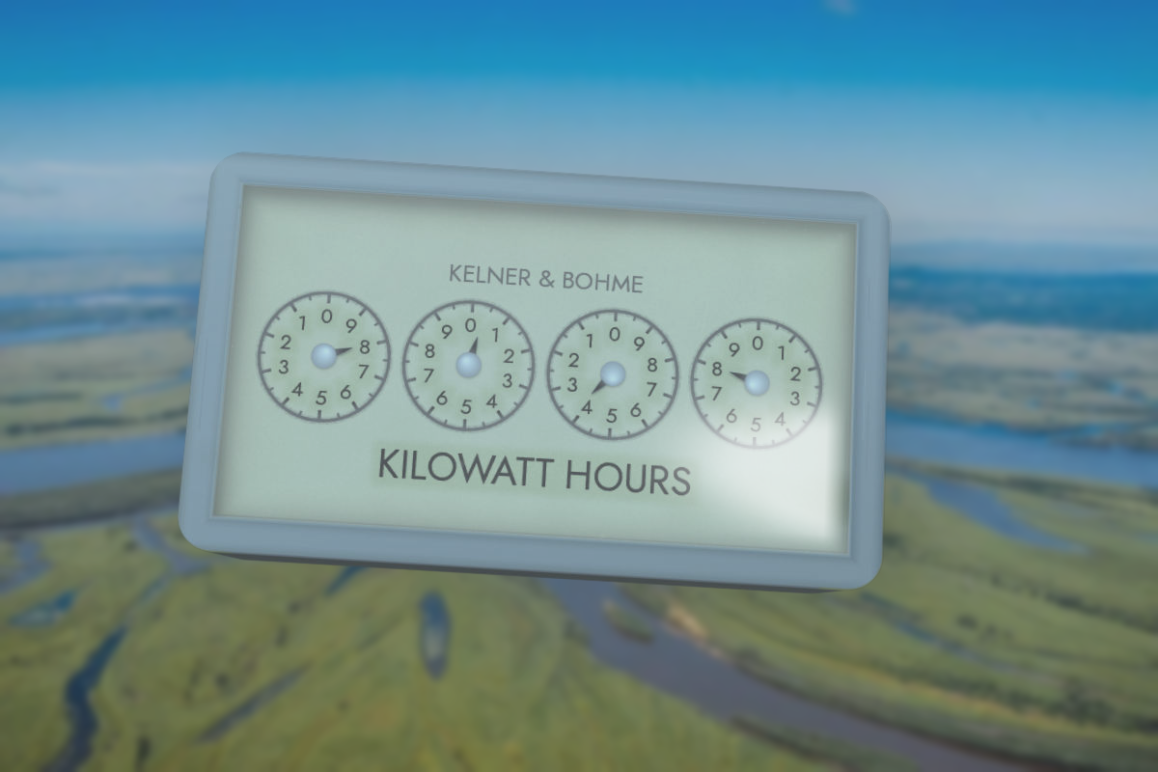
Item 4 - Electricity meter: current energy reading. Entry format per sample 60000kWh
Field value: 8038kWh
